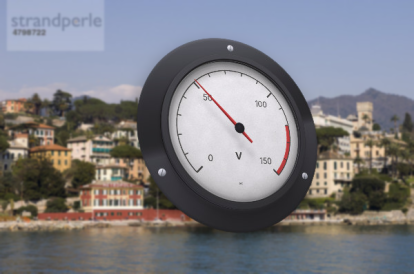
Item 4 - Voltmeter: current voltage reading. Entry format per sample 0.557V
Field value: 50V
